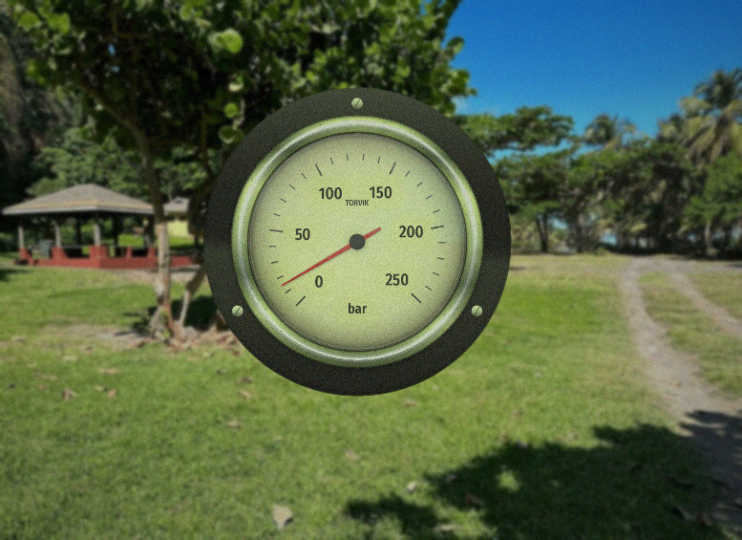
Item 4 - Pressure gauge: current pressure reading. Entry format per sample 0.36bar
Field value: 15bar
